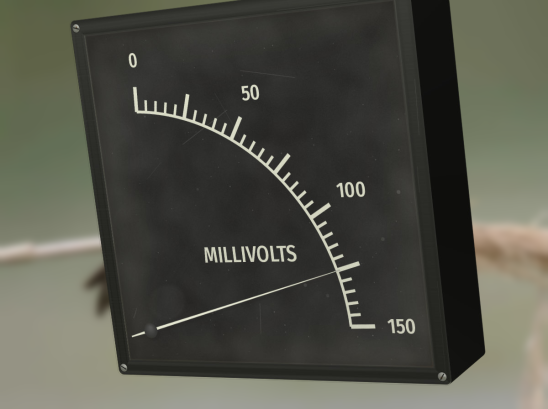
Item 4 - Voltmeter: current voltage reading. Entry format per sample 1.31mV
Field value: 125mV
